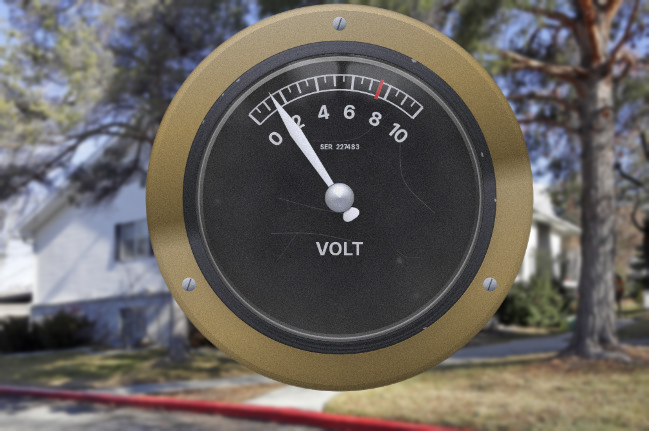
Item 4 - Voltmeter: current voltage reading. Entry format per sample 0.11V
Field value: 1.5V
